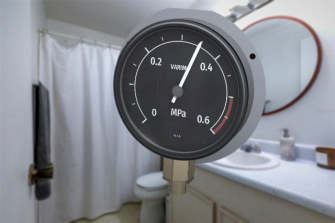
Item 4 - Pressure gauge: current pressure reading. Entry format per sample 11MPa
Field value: 0.35MPa
